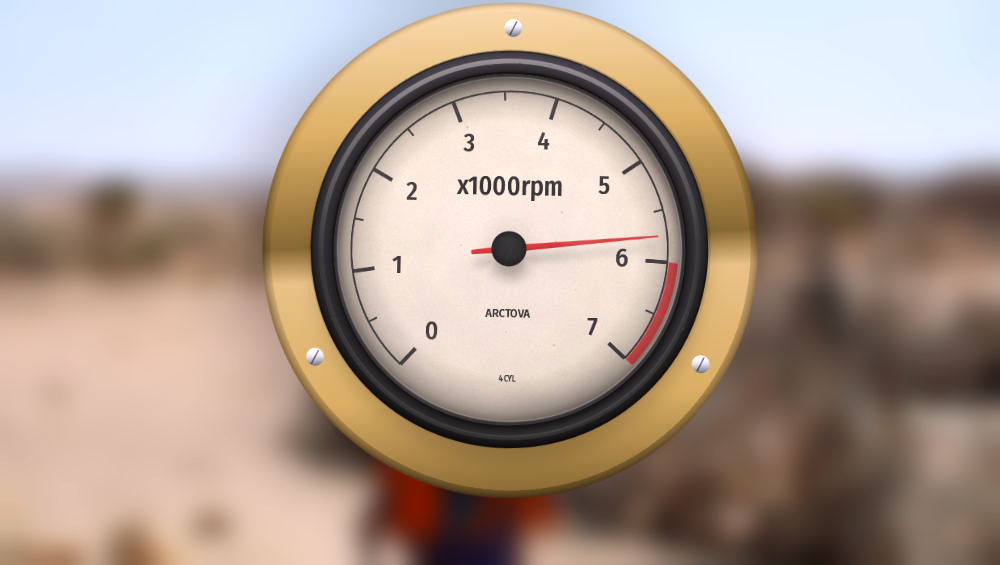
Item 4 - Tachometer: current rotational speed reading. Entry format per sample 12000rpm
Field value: 5750rpm
